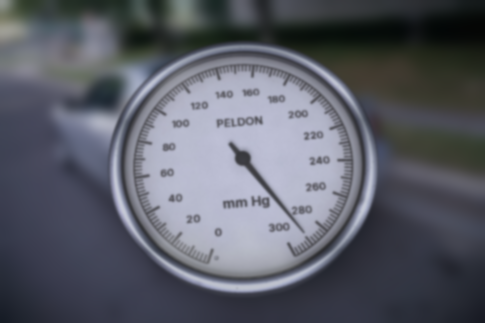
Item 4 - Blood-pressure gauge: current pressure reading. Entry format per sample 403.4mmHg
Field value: 290mmHg
